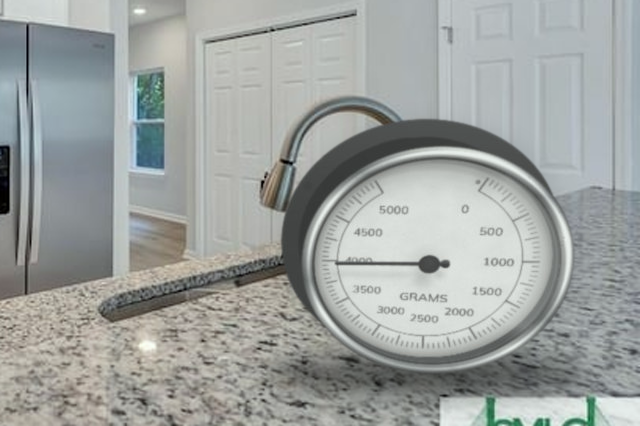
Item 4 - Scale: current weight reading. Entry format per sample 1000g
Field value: 4000g
